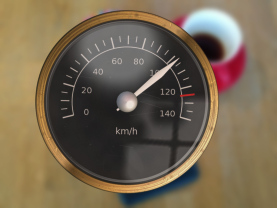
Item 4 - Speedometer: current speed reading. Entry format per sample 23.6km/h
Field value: 102.5km/h
